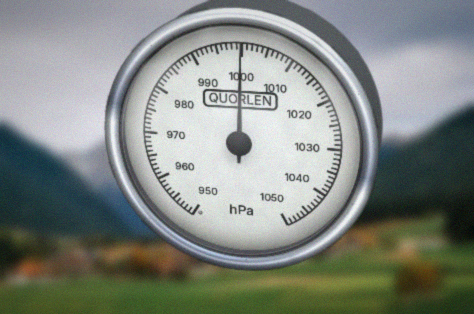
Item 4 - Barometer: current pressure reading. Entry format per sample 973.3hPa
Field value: 1000hPa
